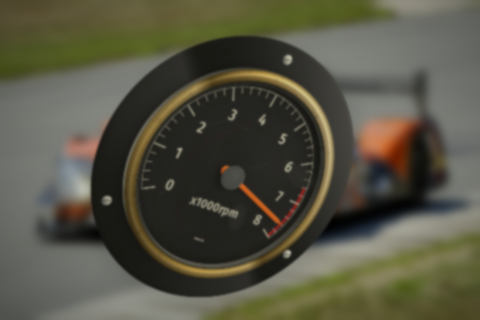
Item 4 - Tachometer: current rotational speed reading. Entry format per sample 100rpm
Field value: 7600rpm
